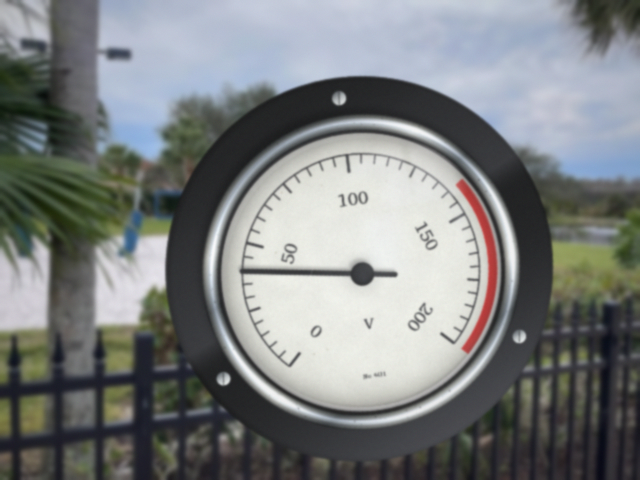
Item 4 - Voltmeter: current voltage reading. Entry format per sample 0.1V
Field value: 40V
